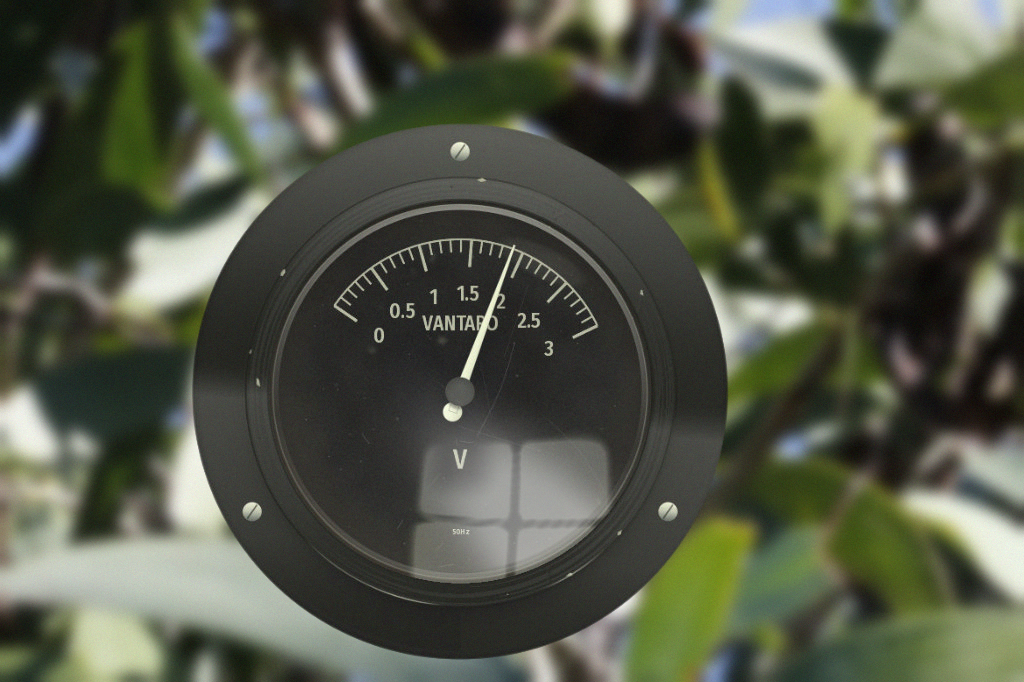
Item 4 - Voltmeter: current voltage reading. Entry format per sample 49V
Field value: 1.9V
